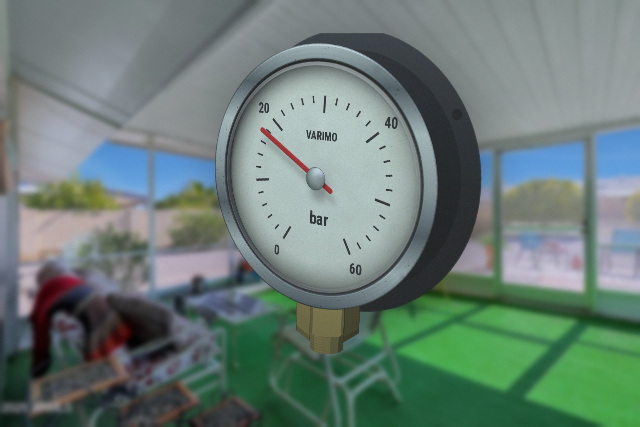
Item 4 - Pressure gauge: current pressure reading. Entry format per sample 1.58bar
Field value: 18bar
